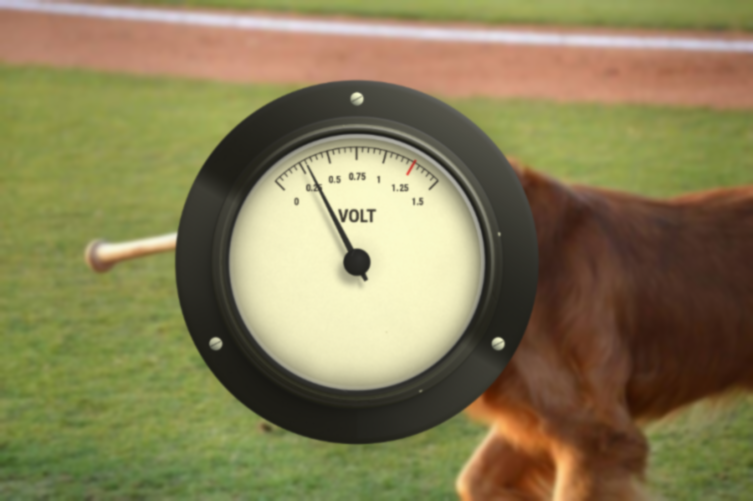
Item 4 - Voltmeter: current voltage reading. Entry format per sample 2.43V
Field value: 0.3V
